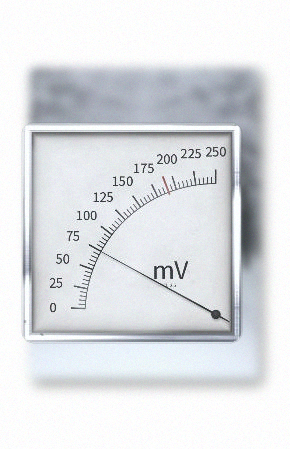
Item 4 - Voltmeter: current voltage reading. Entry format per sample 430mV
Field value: 75mV
